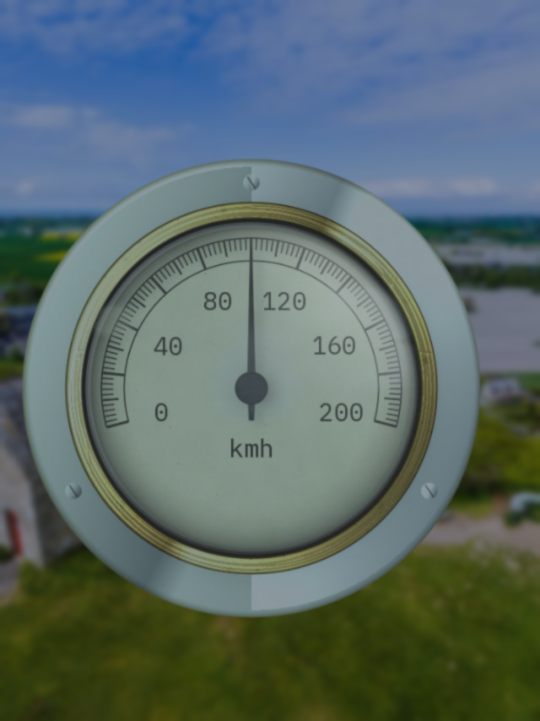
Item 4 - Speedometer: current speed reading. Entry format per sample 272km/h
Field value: 100km/h
